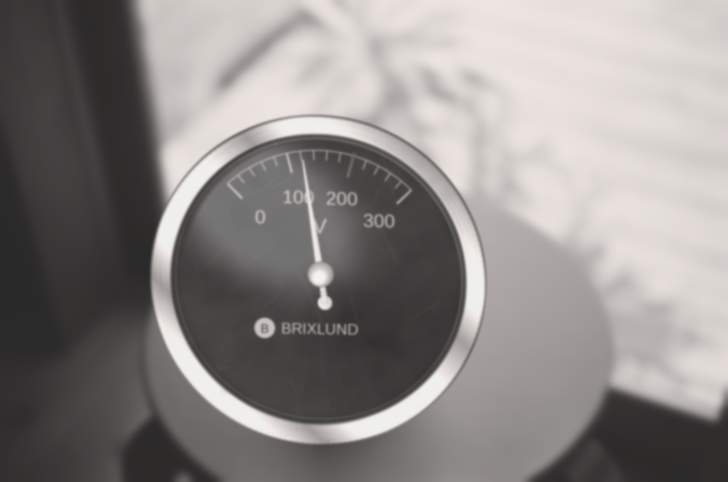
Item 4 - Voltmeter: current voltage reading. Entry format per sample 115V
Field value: 120V
